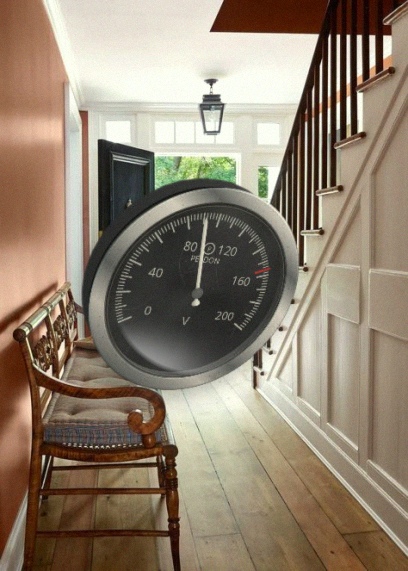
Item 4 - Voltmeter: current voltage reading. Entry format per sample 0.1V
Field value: 90V
